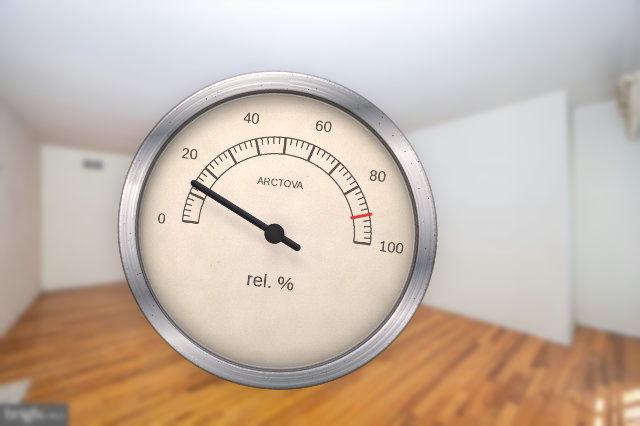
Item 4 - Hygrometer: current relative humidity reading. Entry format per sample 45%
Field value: 14%
